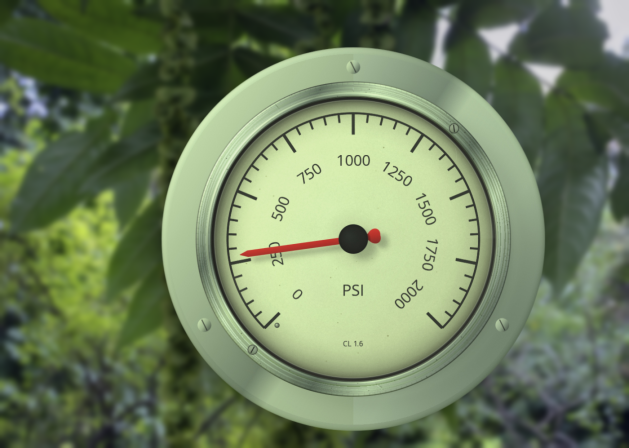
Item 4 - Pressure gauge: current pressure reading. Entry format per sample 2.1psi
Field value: 275psi
